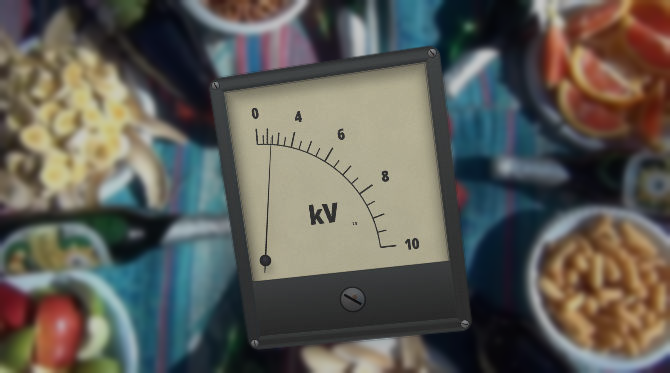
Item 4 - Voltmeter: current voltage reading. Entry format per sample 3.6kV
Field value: 2.5kV
